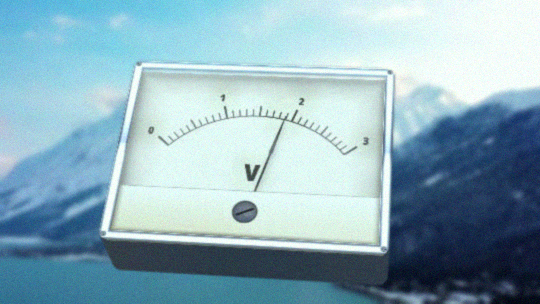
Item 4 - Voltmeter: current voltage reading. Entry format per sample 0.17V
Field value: 1.9V
